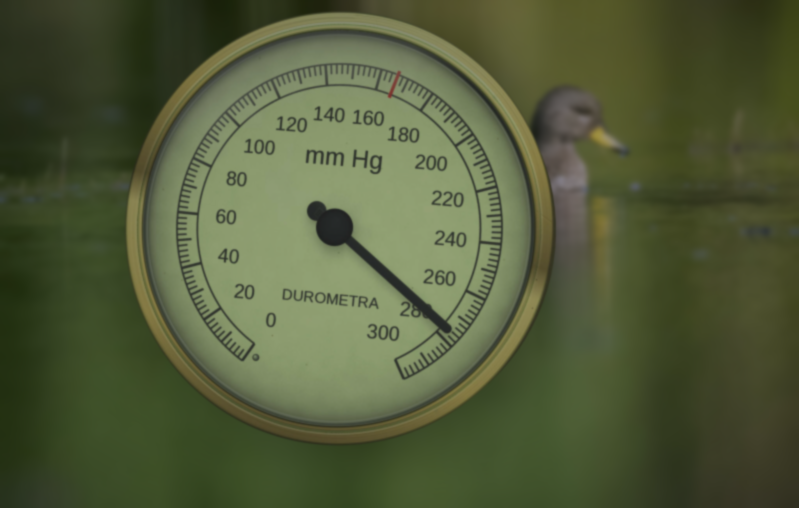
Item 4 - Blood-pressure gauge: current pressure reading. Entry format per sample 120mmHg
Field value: 276mmHg
